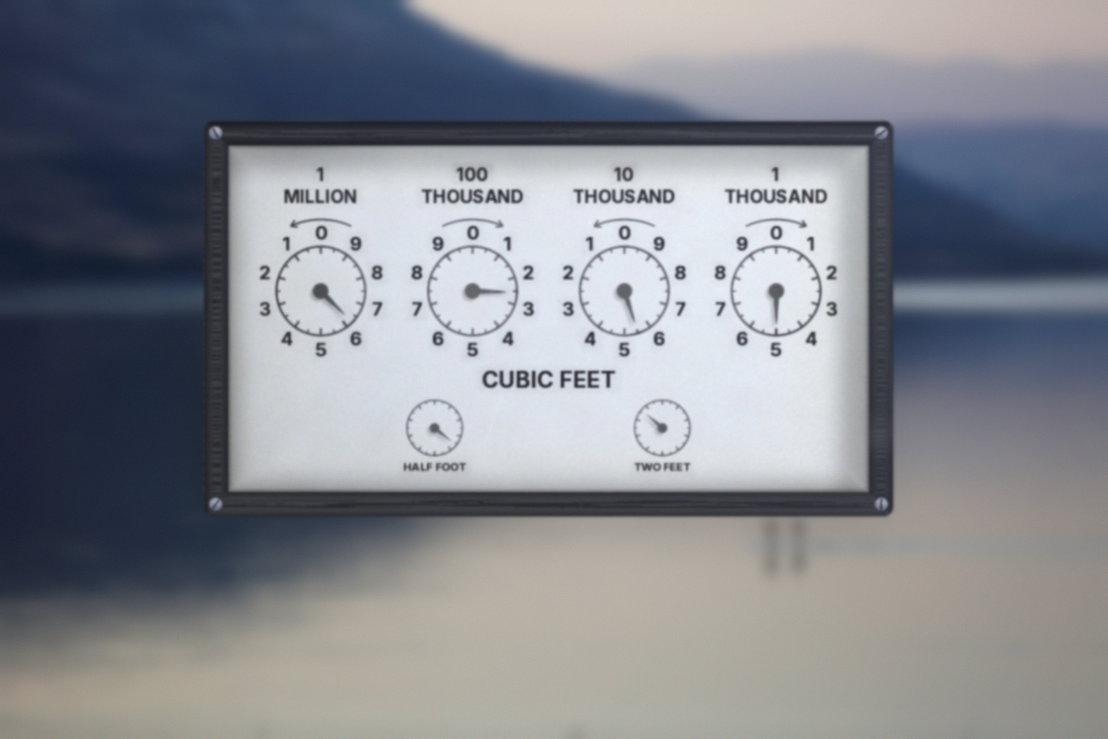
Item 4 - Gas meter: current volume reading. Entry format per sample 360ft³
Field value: 625500ft³
